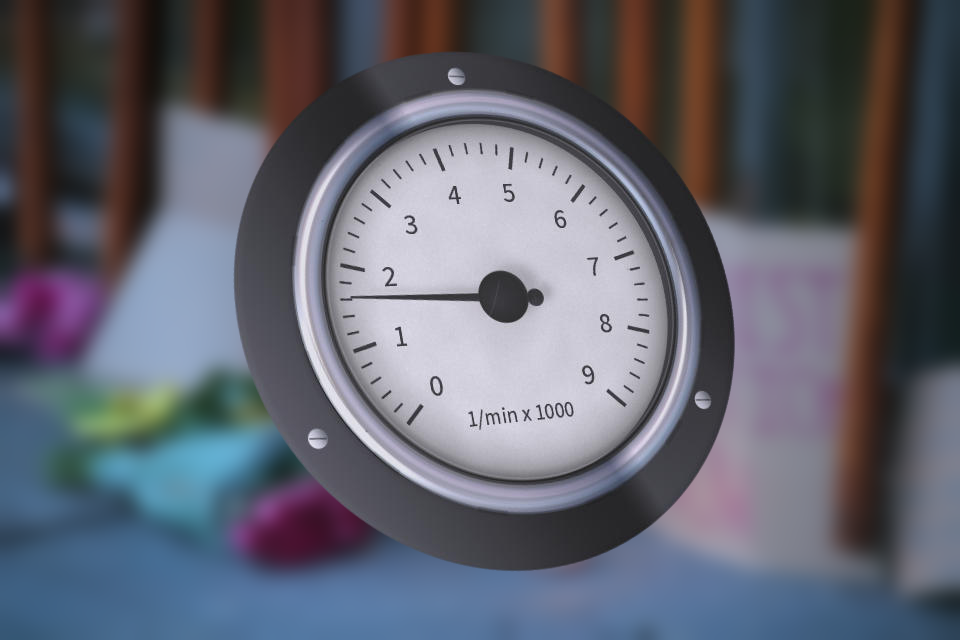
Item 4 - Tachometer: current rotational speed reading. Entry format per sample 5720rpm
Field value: 1600rpm
